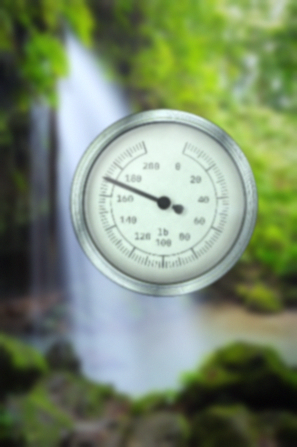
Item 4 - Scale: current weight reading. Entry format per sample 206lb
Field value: 170lb
